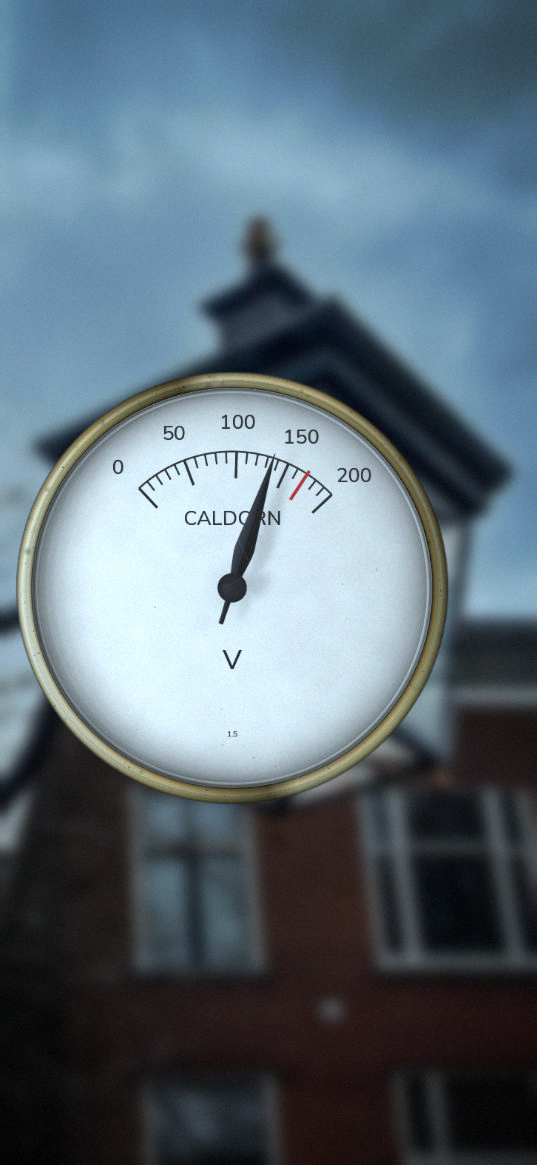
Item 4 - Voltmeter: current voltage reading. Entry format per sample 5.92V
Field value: 135V
